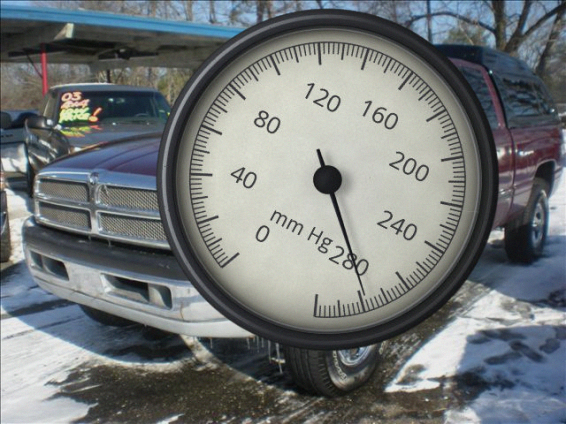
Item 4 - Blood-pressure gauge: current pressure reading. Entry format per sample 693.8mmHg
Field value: 278mmHg
